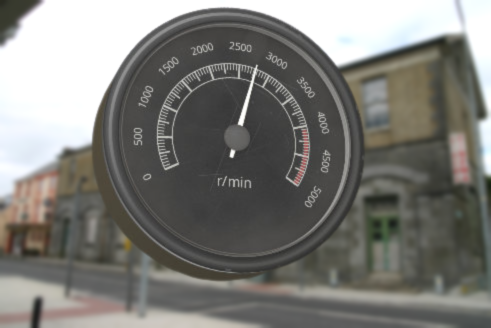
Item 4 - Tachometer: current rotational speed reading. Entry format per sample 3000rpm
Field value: 2750rpm
